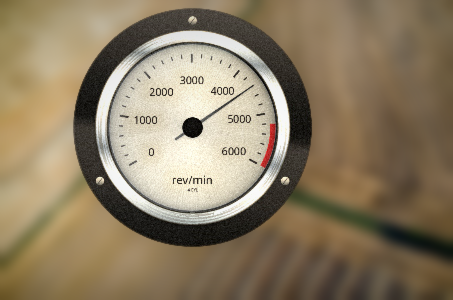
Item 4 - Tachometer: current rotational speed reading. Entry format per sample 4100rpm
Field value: 4400rpm
